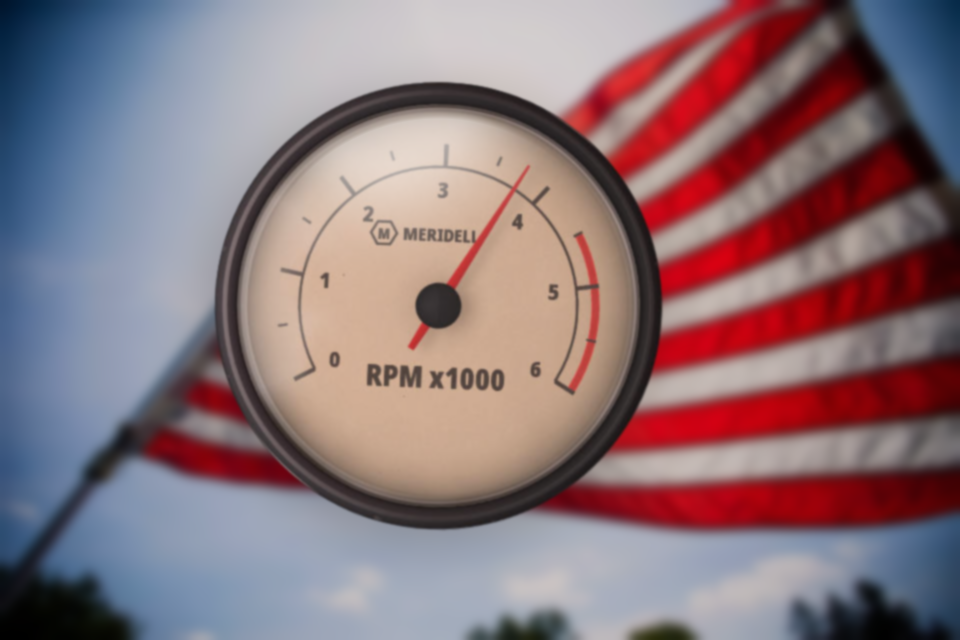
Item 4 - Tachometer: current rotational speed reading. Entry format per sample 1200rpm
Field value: 3750rpm
